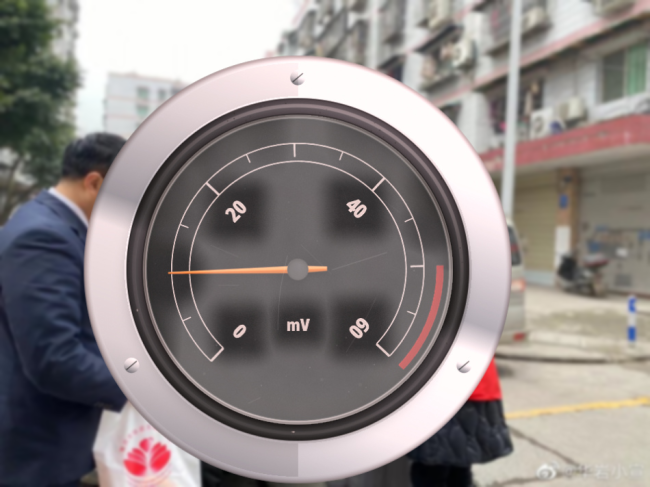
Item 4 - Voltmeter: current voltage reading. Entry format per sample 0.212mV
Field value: 10mV
